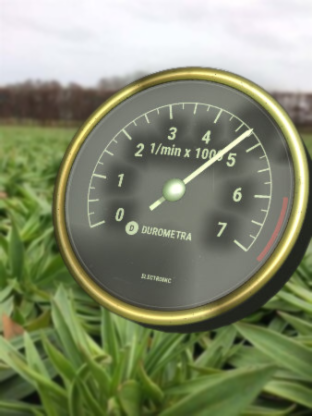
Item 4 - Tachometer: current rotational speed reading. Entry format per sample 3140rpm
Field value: 4750rpm
